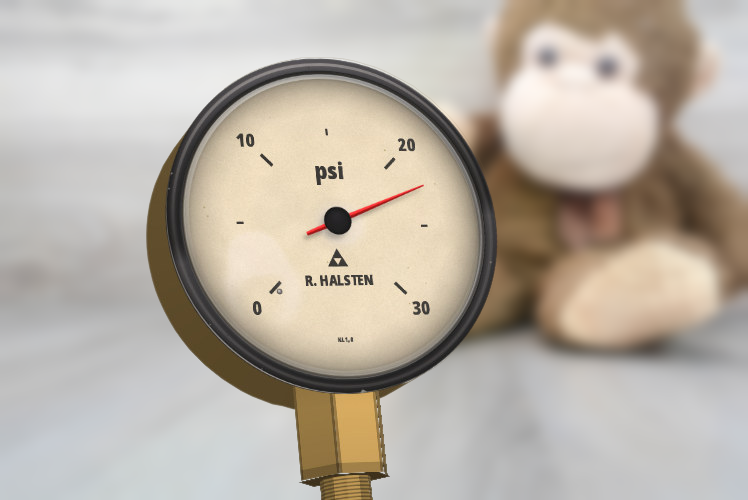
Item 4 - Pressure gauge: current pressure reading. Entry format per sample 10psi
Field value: 22.5psi
